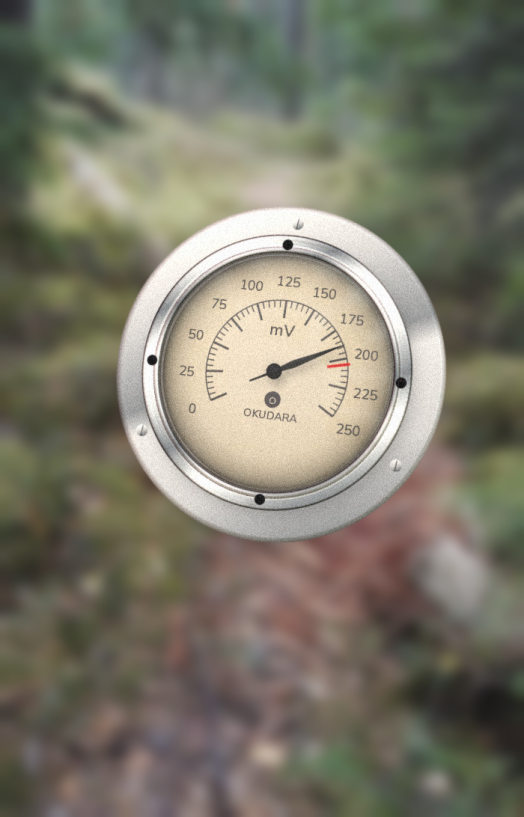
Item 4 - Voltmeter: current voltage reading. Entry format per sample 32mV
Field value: 190mV
